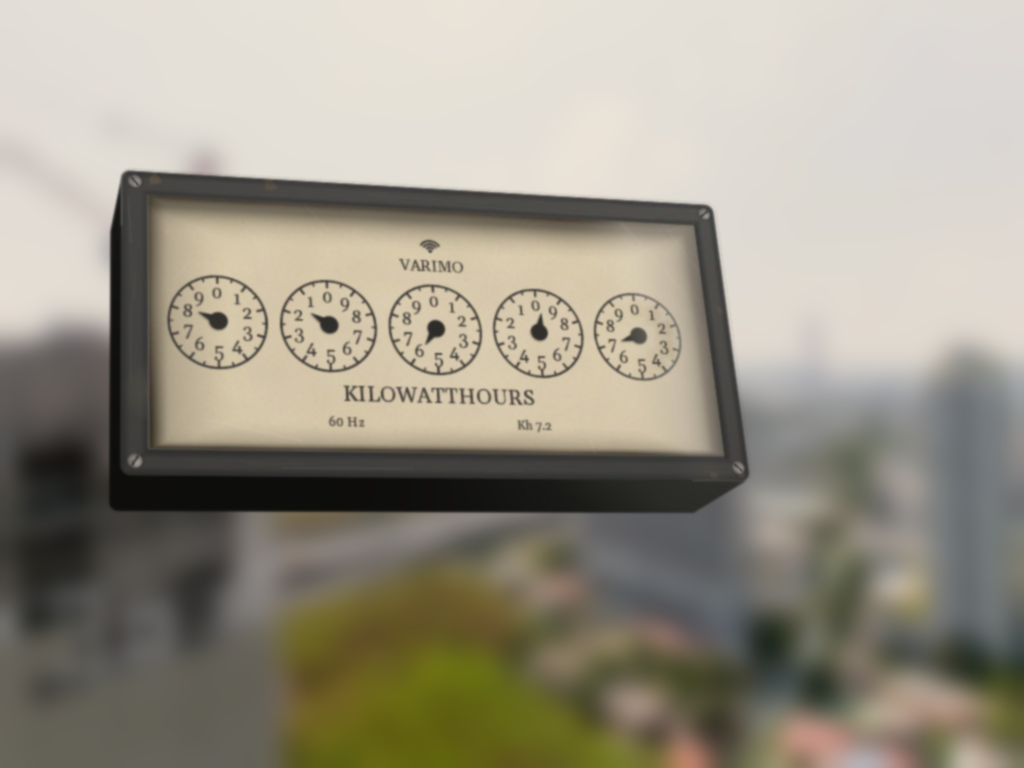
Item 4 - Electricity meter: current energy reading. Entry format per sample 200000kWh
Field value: 81597kWh
